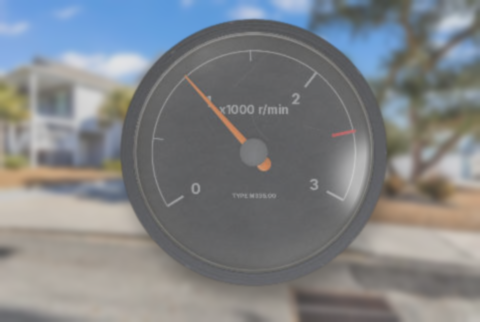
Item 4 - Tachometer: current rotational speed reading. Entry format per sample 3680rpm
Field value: 1000rpm
